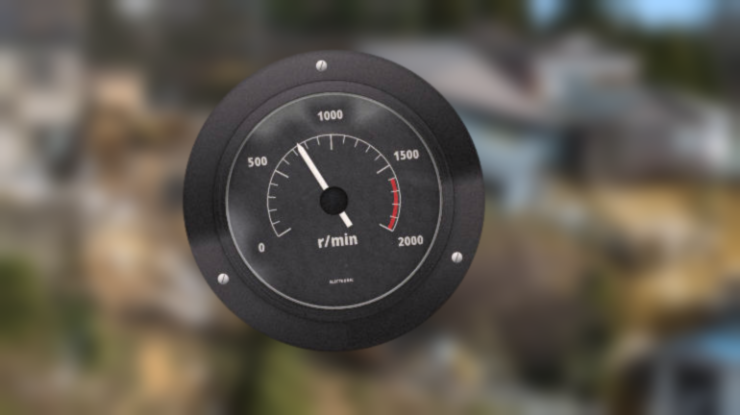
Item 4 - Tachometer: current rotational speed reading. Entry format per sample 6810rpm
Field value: 750rpm
